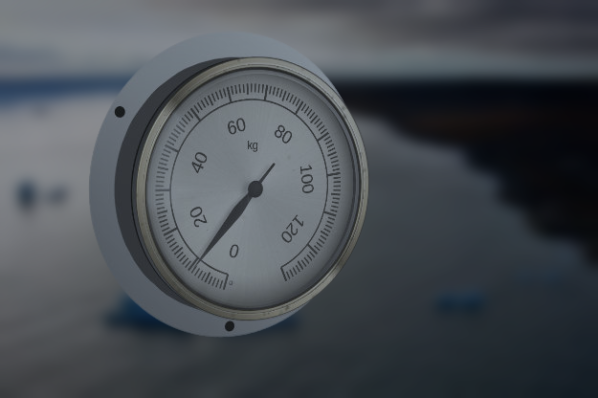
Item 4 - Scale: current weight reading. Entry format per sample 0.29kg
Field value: 10kg
